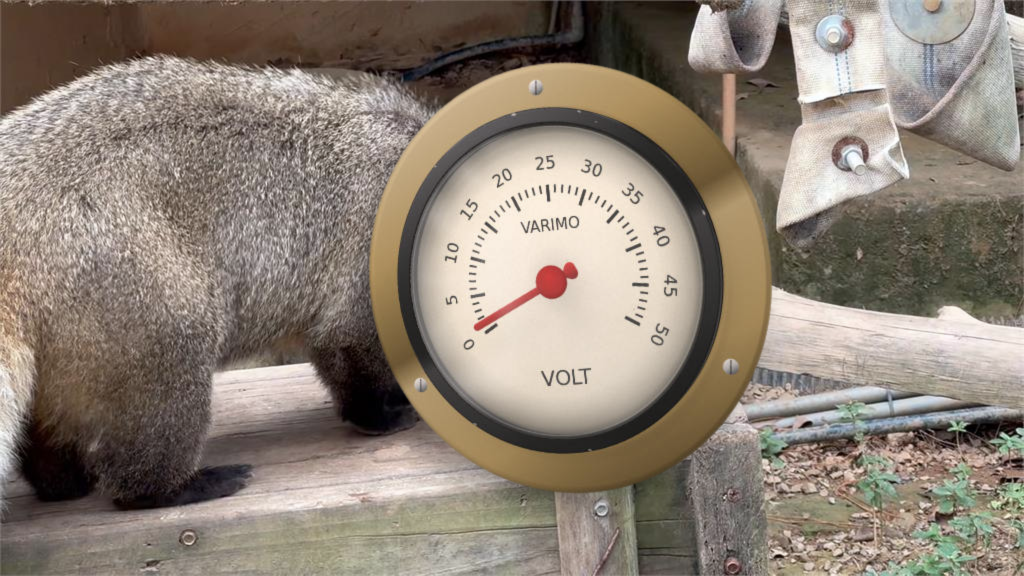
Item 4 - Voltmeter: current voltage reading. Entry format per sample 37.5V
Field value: 1V
